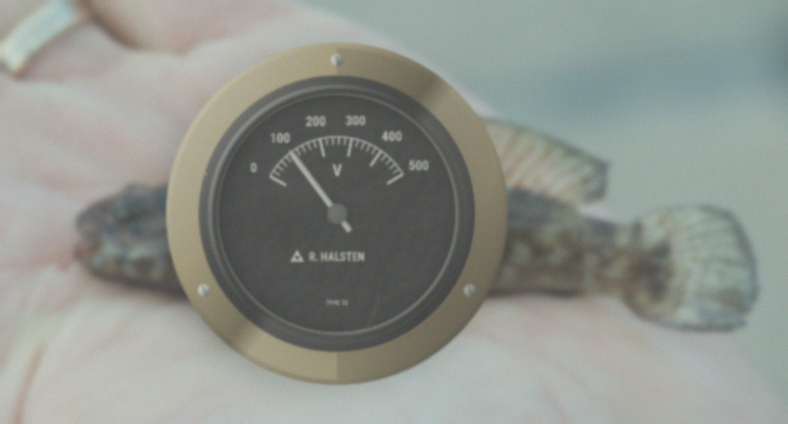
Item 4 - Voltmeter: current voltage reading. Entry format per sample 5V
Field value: 100V
